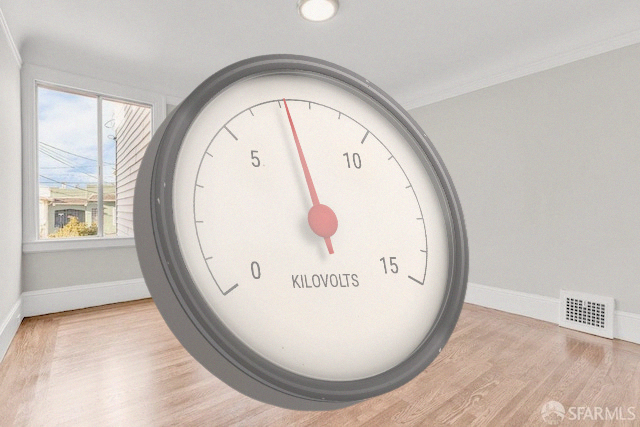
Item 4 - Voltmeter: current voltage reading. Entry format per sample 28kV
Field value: 7kV
